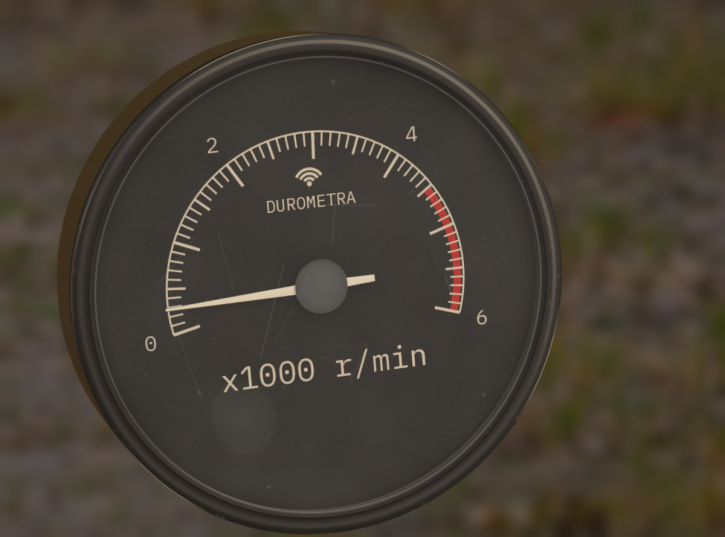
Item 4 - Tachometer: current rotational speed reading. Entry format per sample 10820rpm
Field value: 300rpm
